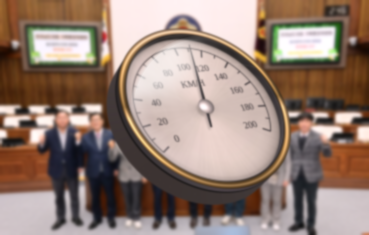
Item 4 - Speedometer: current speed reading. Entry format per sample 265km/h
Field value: 110km/h
